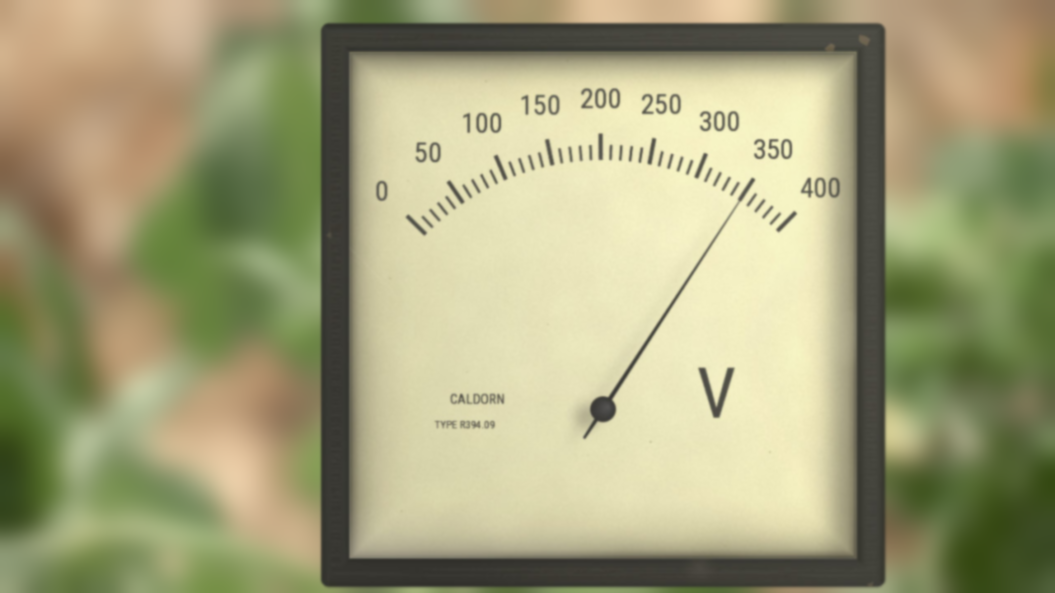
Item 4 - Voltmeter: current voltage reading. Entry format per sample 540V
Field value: 350V
